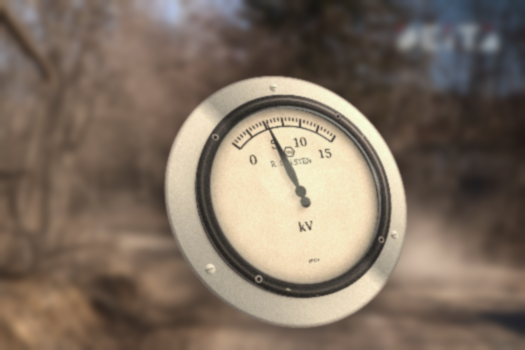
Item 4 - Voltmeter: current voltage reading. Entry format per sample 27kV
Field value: 5kV
